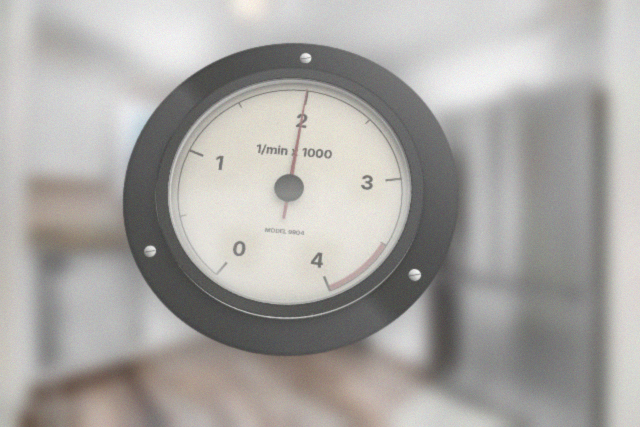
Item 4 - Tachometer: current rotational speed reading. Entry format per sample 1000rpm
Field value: 2000rpm
